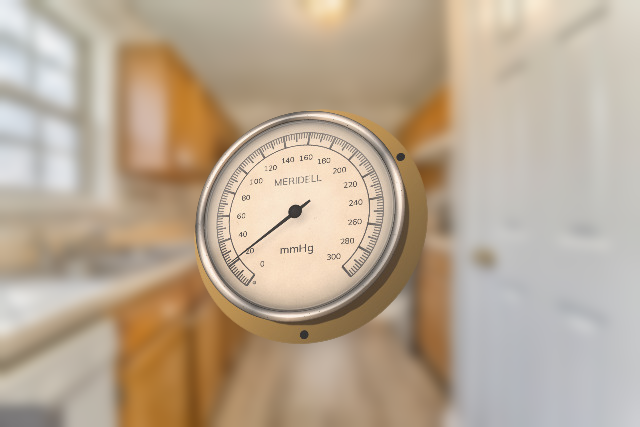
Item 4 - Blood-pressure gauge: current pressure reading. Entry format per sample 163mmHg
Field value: 20mmHg
